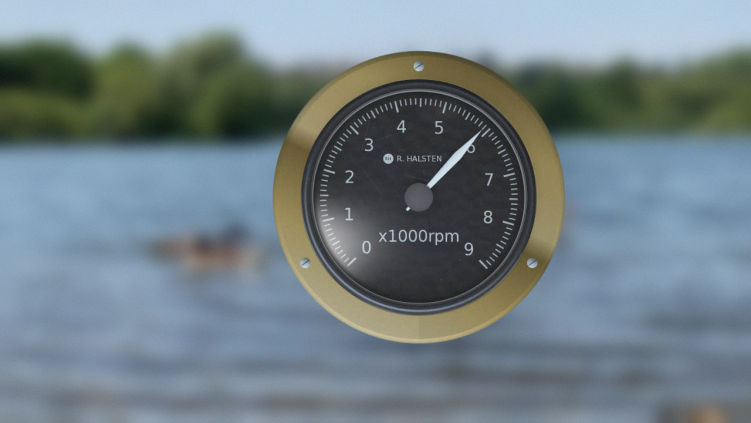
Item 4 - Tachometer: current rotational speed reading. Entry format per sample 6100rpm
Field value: 5900rpm
